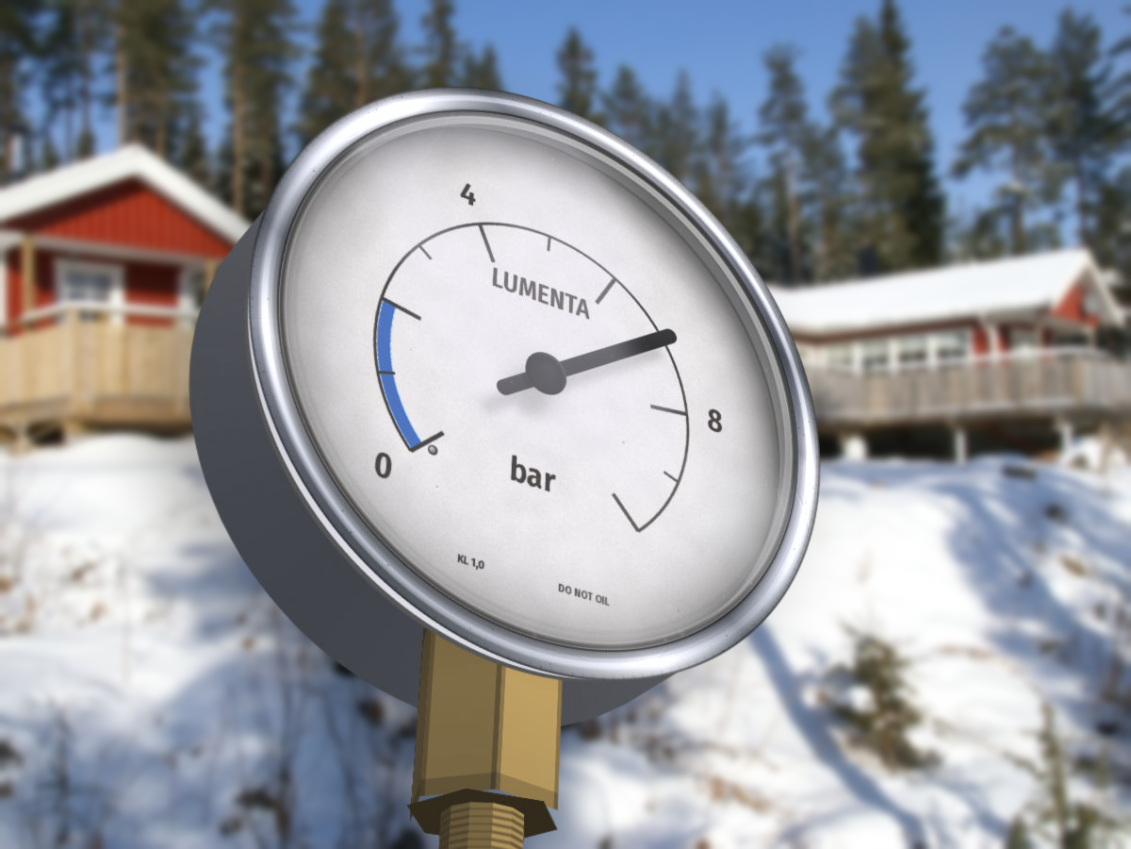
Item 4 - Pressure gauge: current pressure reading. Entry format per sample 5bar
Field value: 7bar
